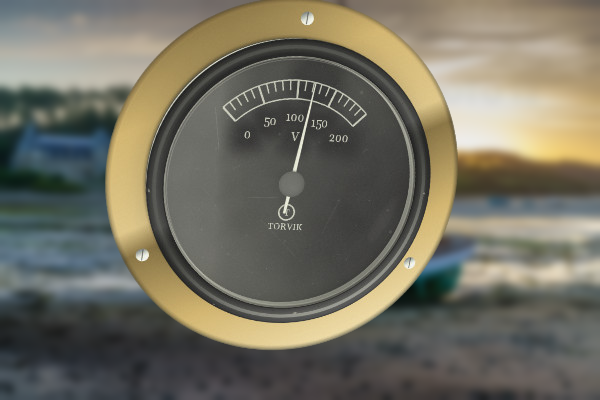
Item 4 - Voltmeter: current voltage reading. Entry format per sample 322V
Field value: 120V
